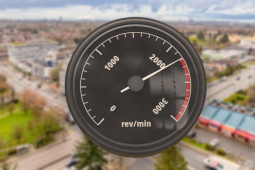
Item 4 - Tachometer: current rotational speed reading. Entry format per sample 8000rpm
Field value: 2200rpm
